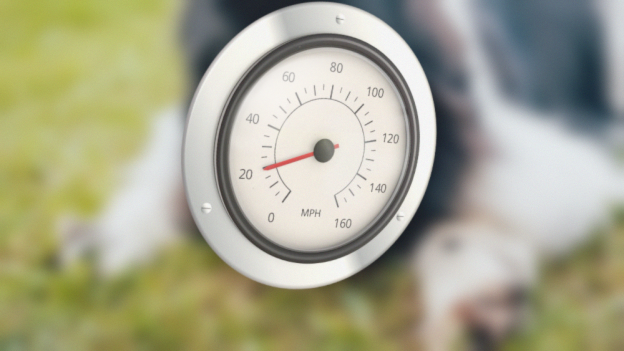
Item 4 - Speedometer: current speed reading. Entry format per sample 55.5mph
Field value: 20mph
